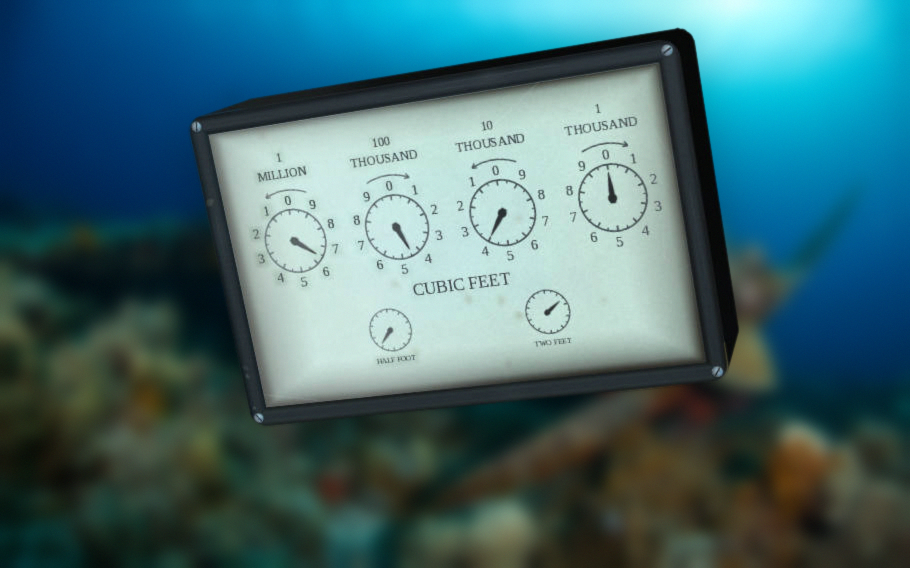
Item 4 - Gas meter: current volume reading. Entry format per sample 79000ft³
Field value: 644000ft³
